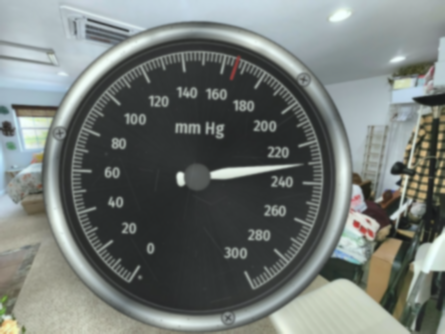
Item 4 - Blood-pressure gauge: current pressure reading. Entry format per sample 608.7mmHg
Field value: 230mmHg
